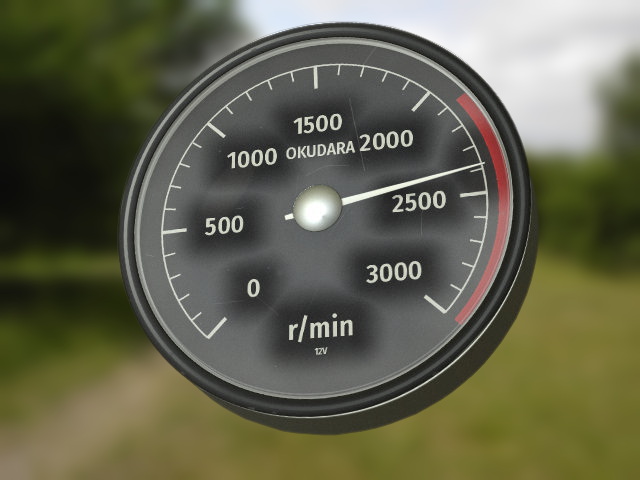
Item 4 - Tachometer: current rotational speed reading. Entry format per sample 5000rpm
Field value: 2400rpm
